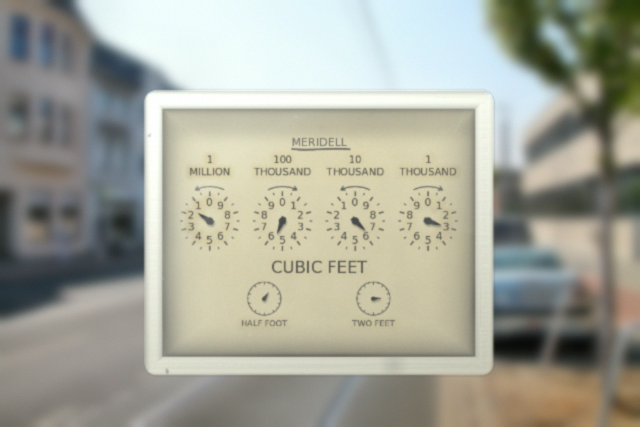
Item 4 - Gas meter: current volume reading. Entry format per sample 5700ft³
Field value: 156300ft³
